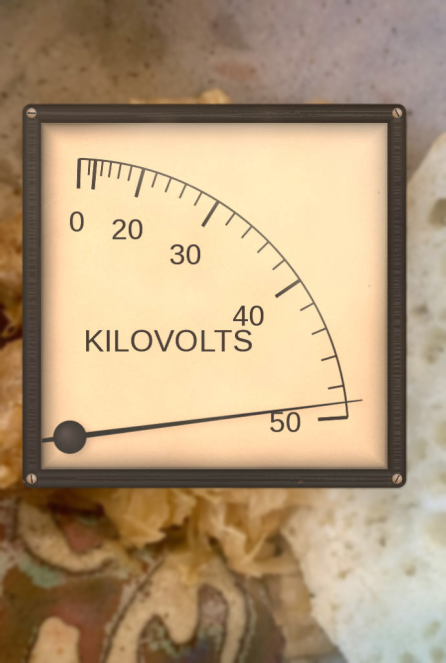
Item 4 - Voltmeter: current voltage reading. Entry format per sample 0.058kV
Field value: 49kV
